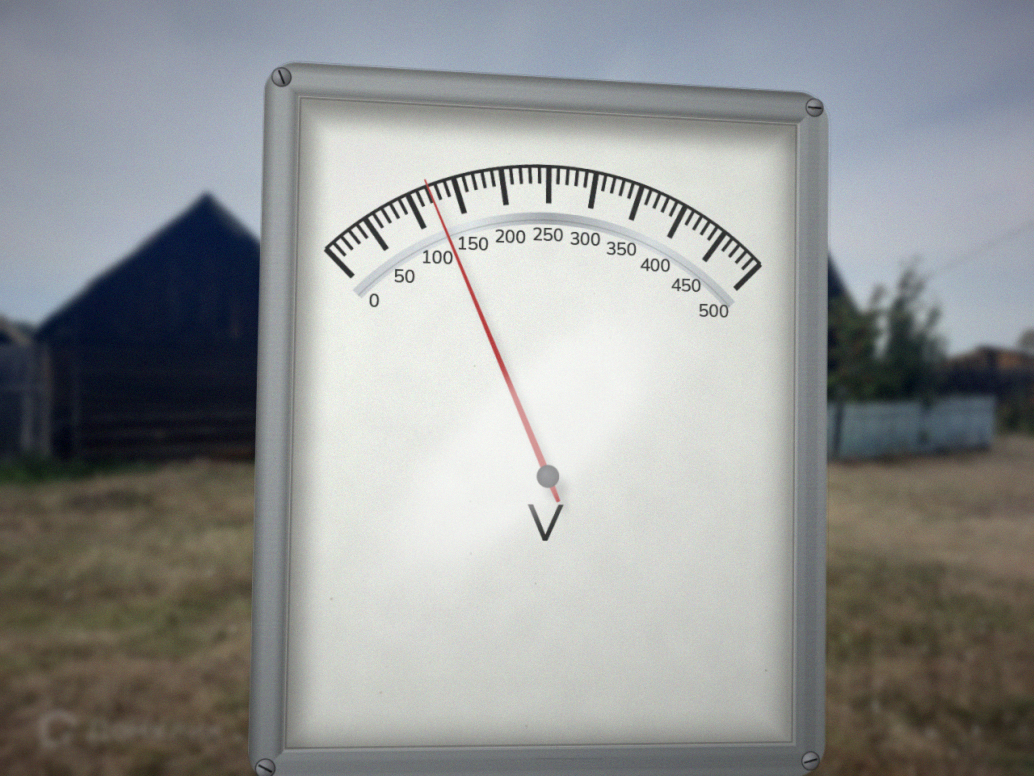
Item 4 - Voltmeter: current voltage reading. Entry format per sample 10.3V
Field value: 120V
